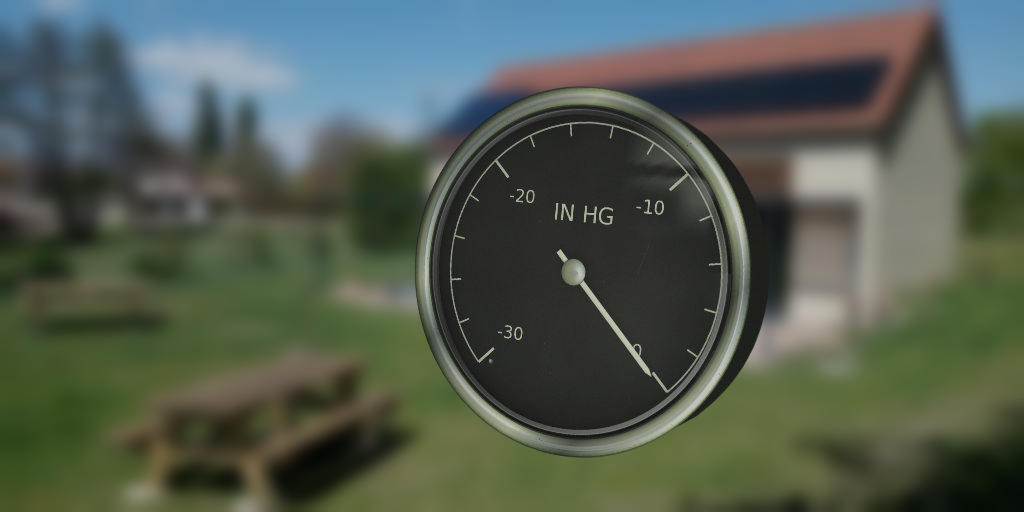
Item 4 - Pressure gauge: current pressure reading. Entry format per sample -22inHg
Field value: 0inHg
